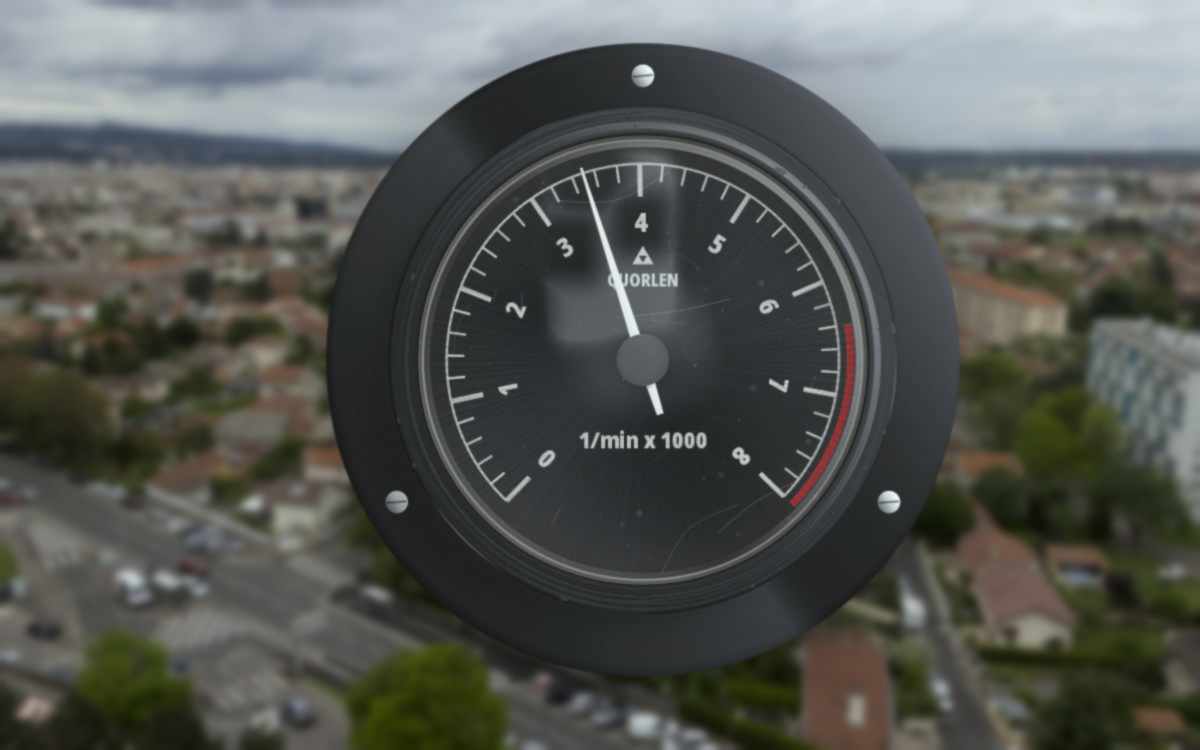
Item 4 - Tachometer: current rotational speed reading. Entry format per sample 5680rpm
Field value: 3500rpm
